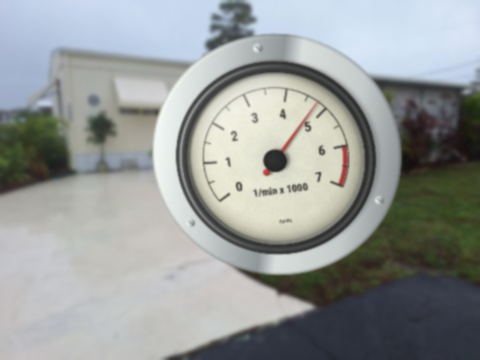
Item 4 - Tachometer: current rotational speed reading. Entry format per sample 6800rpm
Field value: 4750rpm
